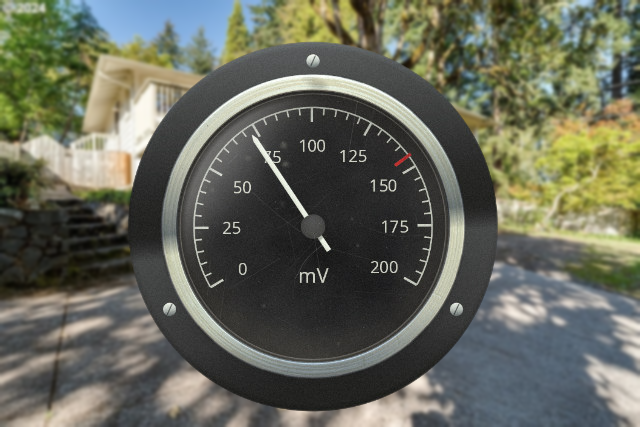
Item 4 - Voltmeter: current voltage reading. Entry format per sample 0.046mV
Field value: 72.5mV
